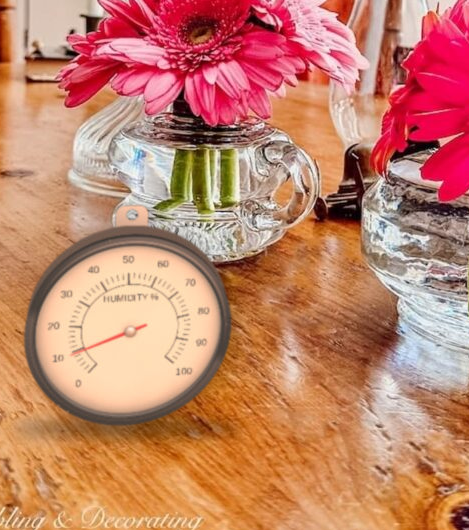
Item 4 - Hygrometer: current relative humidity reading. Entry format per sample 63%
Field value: 10%
